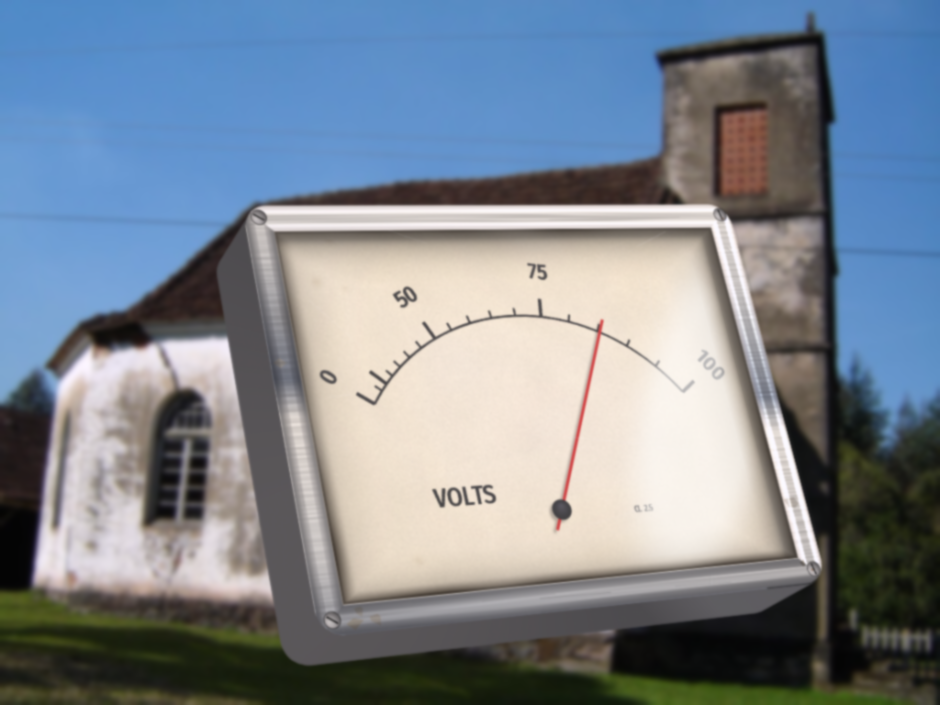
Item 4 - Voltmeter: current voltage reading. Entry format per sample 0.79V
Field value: 85V
